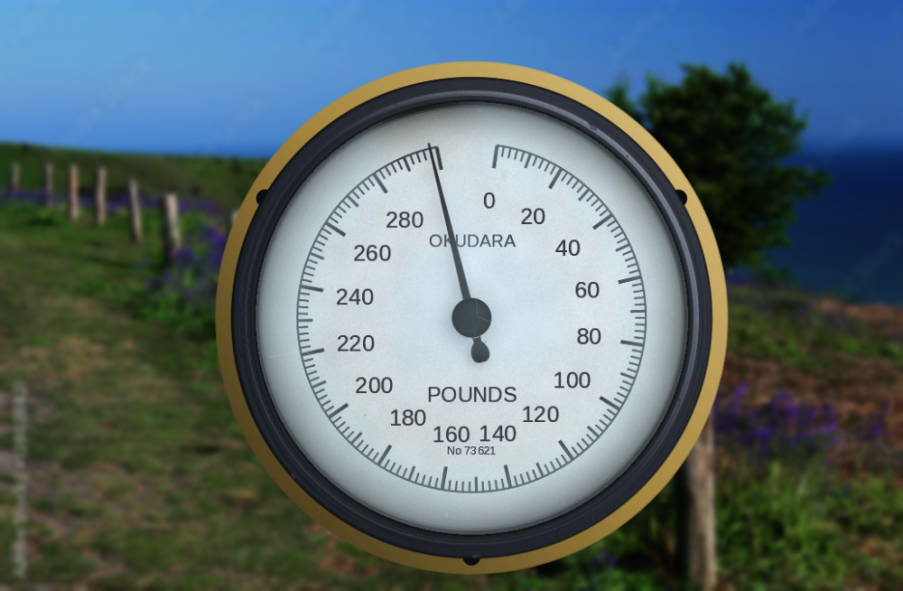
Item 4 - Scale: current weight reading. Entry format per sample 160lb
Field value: 298lb
